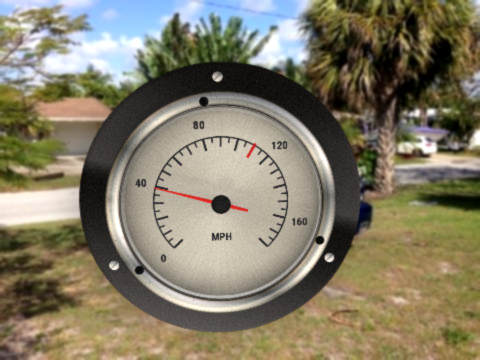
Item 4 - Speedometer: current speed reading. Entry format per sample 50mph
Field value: 40mph
